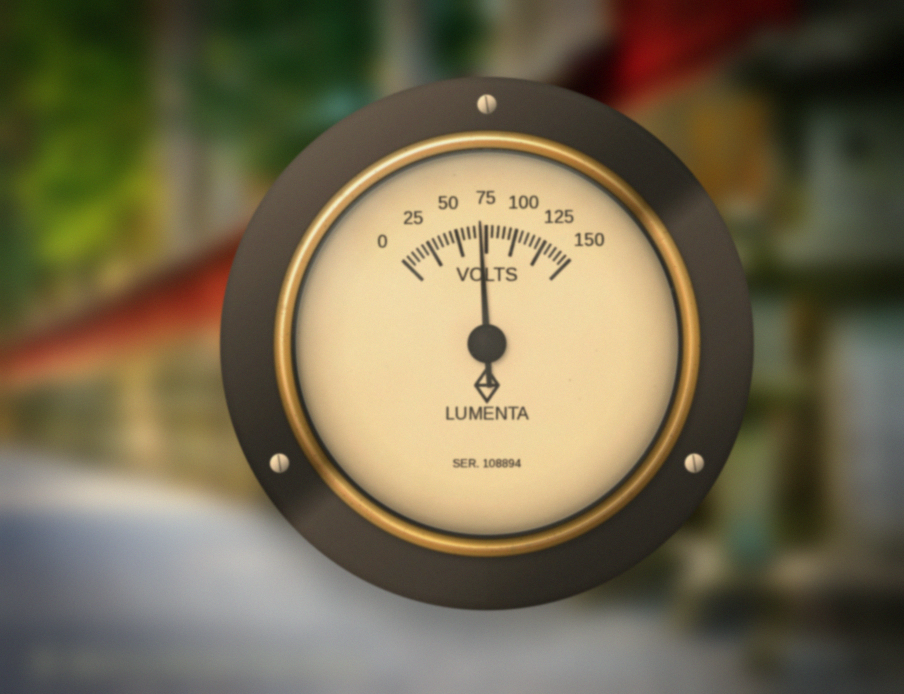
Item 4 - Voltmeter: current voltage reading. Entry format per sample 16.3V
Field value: 70V
